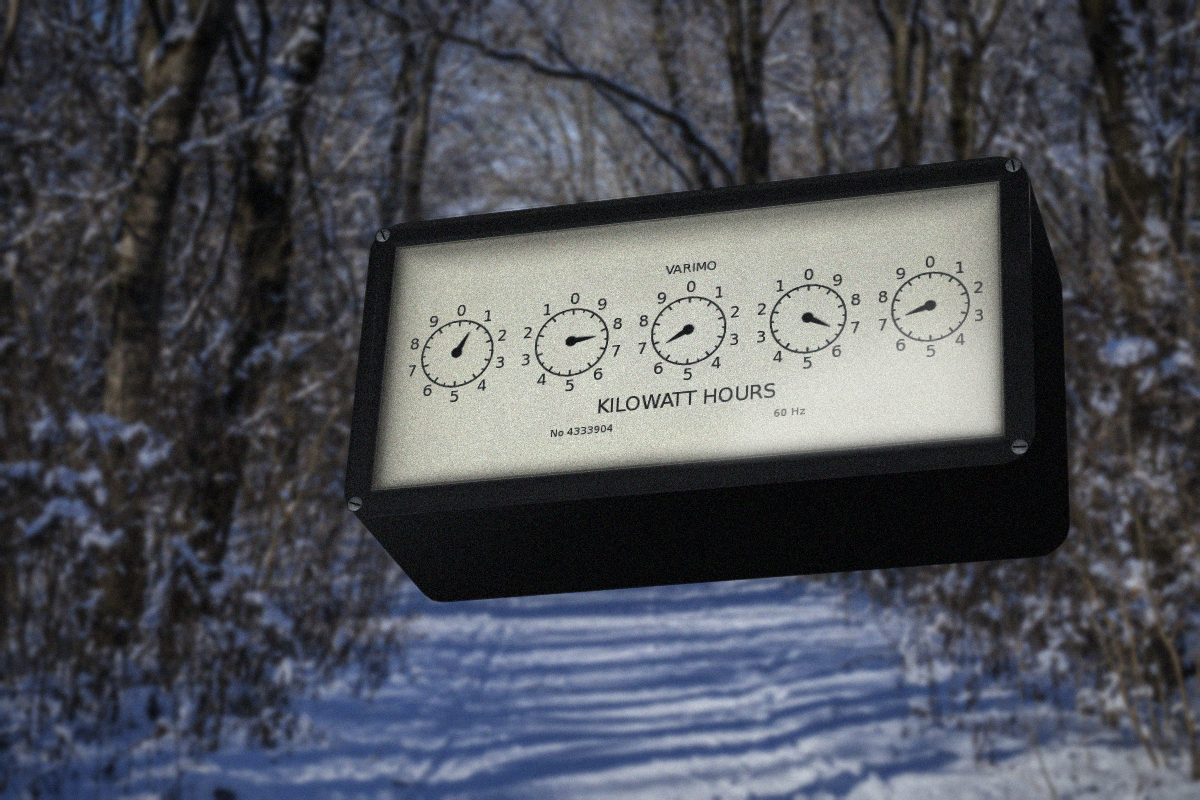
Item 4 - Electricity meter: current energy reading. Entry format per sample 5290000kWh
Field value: 7667kWh
